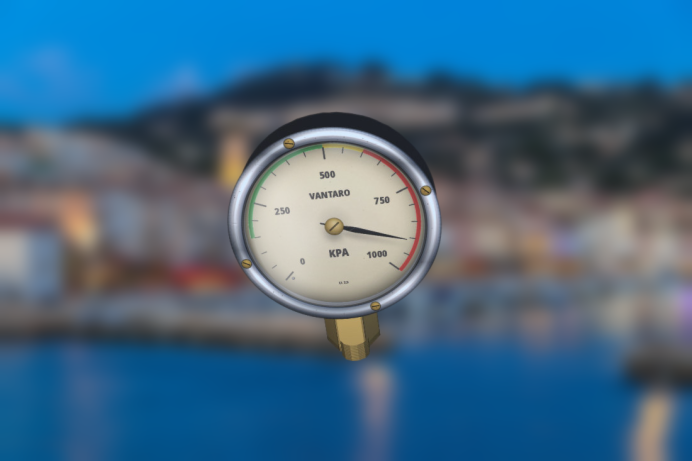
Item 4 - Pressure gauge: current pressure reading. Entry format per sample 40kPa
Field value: 900kPa
